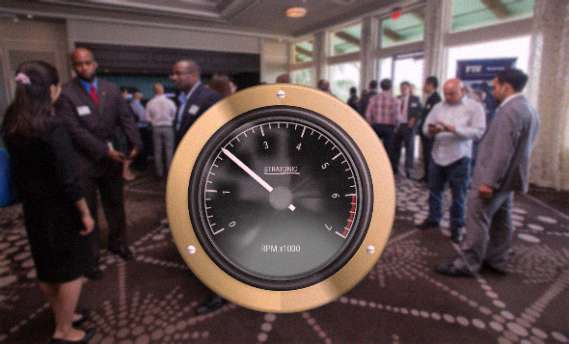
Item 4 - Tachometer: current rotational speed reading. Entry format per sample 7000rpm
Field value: 2000rpm
